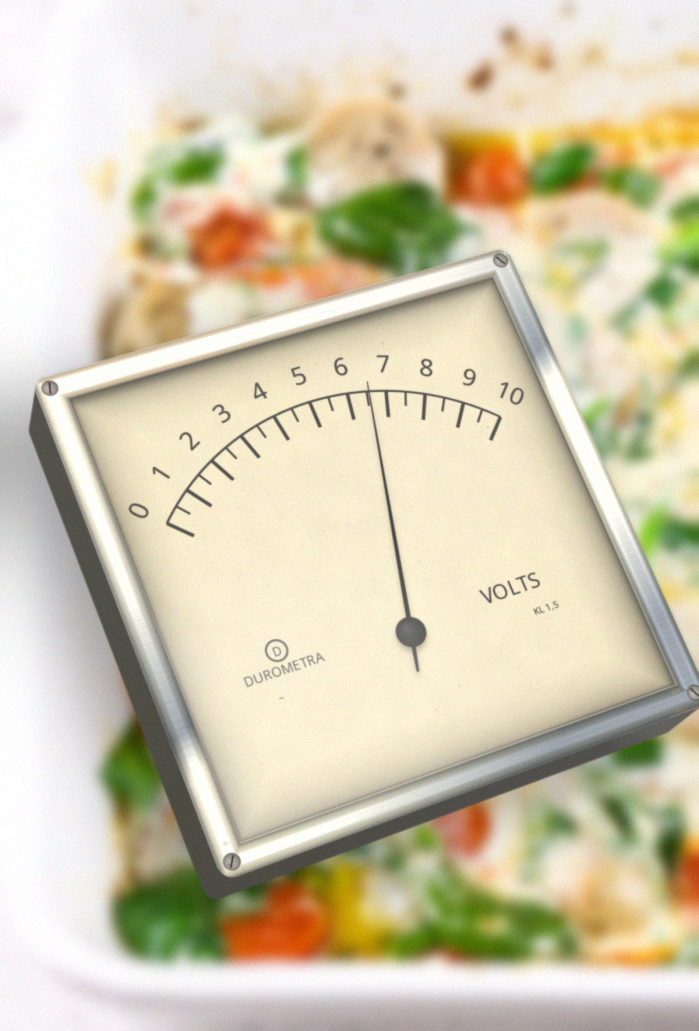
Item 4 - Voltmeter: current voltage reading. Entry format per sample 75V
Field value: 6.5V
